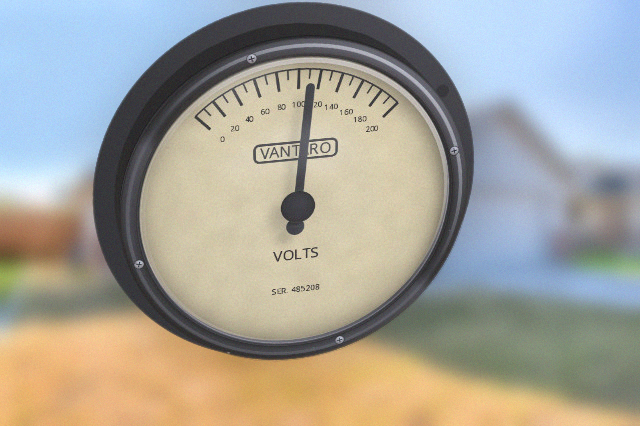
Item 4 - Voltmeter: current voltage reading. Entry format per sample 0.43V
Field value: 110V
